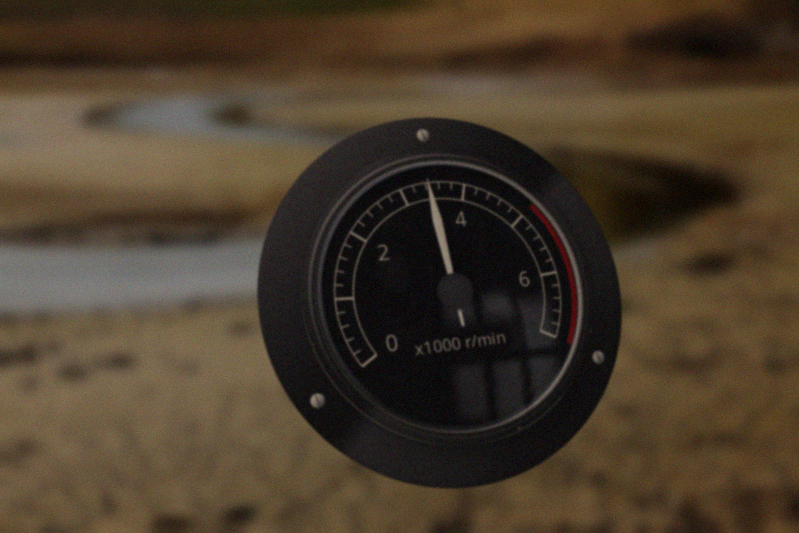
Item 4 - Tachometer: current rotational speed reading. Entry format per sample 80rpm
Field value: 3400rpm
